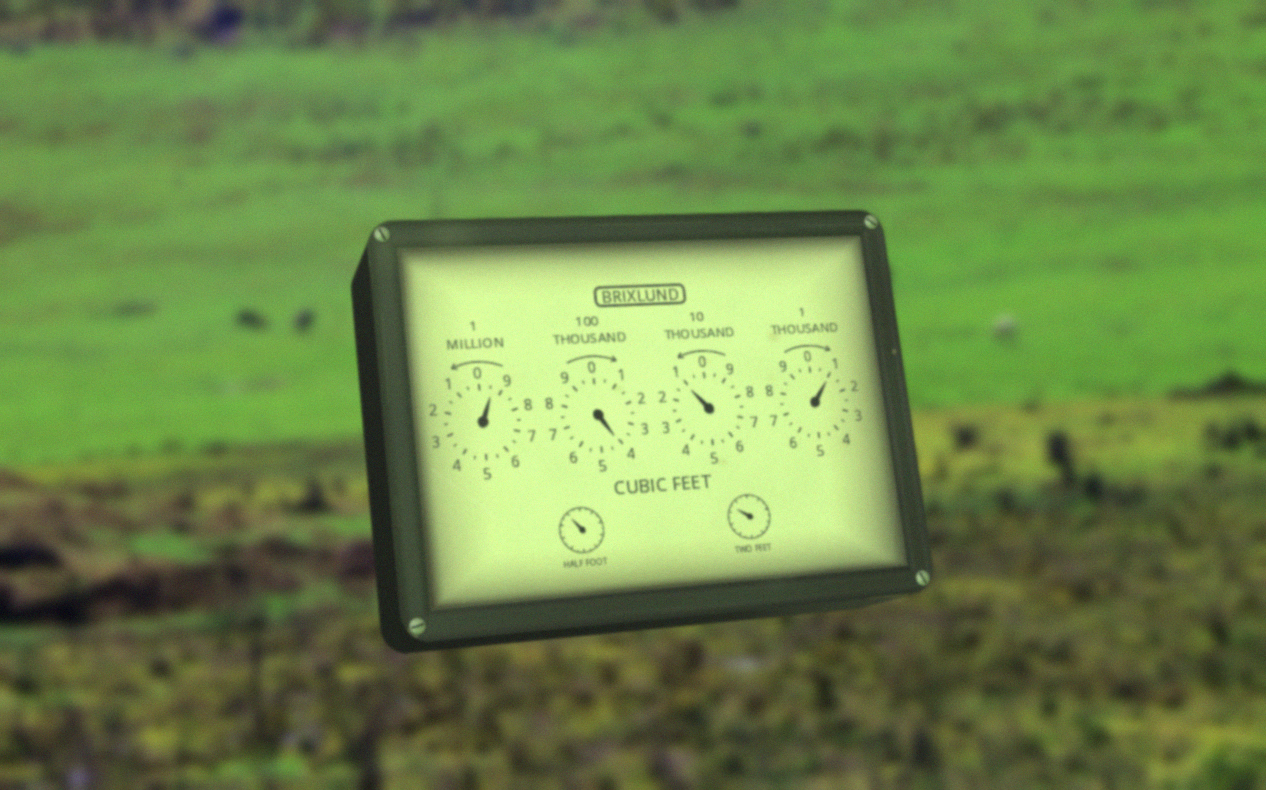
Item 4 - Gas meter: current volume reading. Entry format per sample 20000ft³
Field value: 941100ft³
